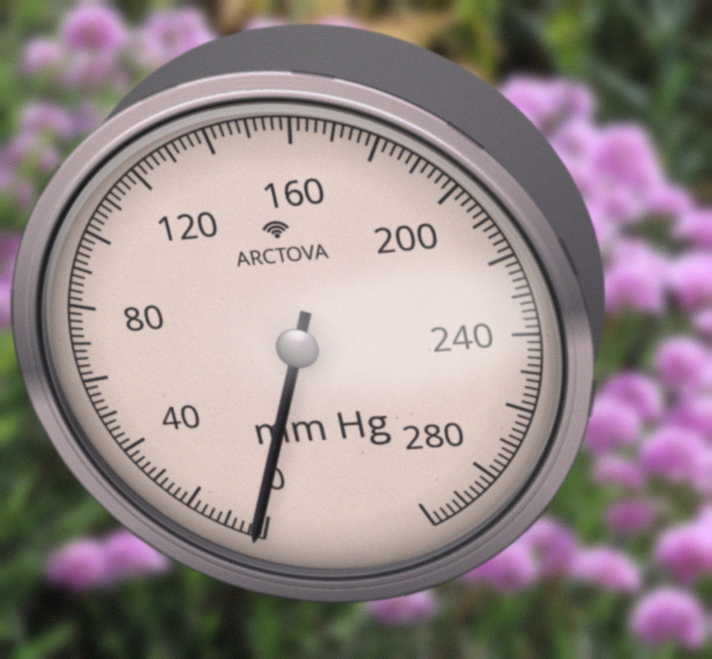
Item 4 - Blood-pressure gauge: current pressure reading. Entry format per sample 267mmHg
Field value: 2mmHg
